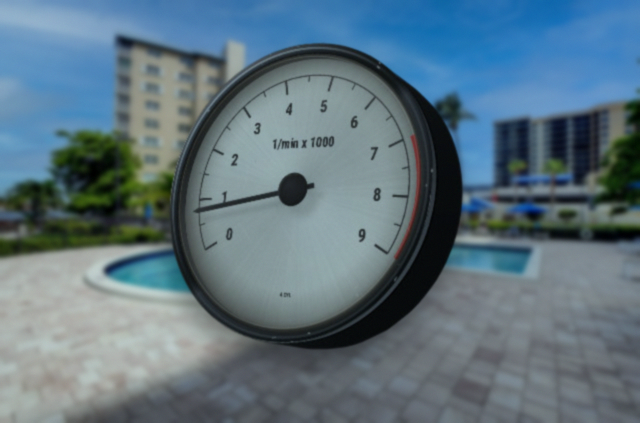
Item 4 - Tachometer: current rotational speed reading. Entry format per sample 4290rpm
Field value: 750rpm
